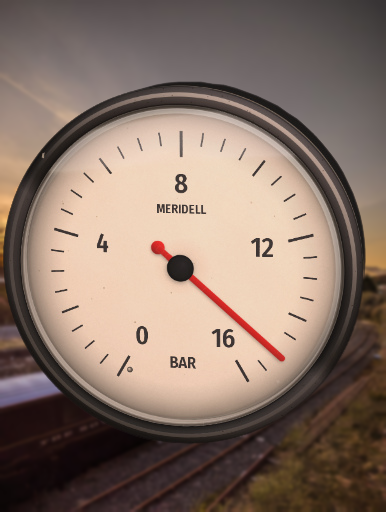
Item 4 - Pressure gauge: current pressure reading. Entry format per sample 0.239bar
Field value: 15bar
